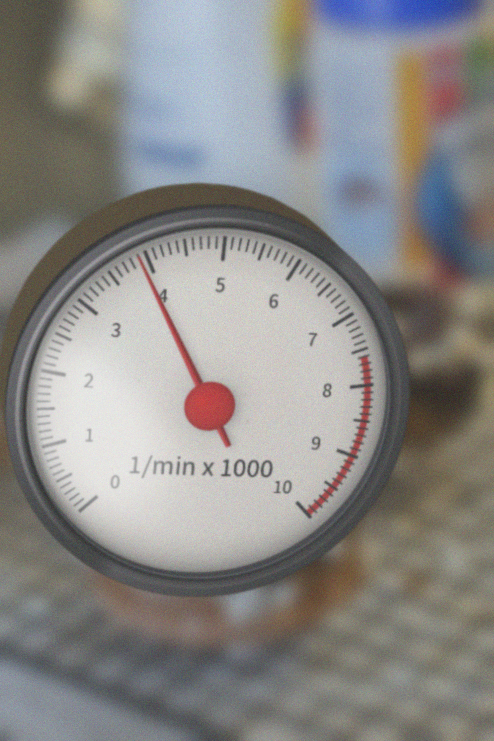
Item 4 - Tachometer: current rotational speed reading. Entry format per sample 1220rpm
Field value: 3900rpm
